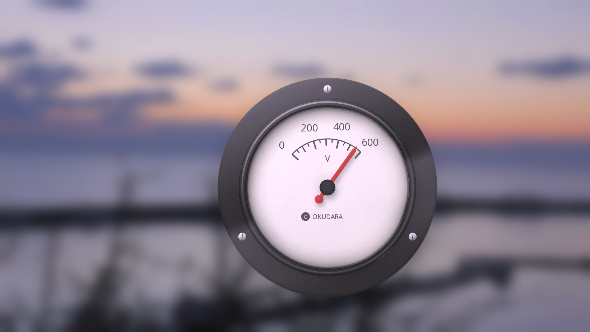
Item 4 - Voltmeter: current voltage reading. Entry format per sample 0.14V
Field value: 550V
